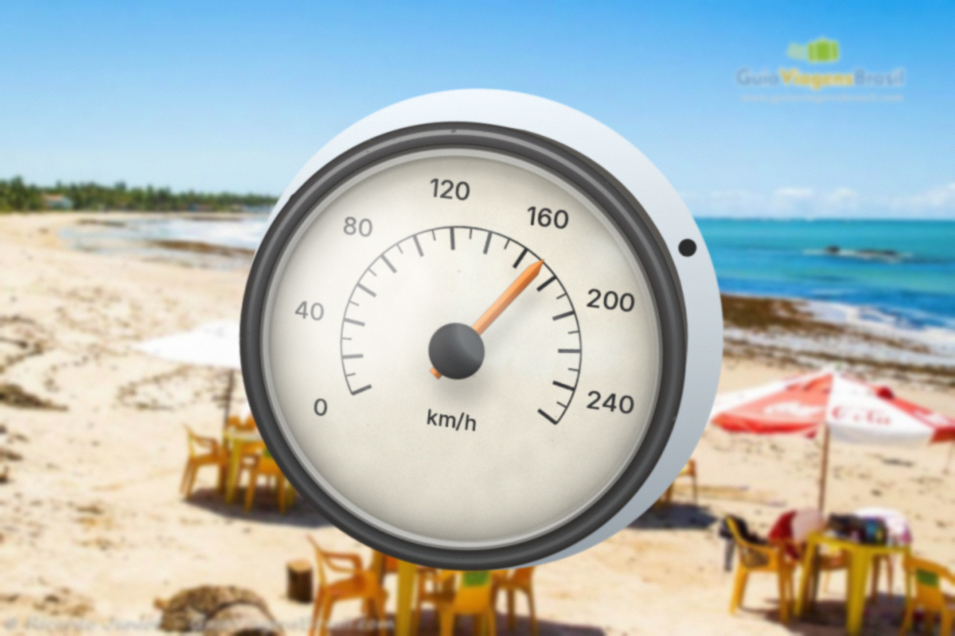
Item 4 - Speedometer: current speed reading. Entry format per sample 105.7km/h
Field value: 170km/h
